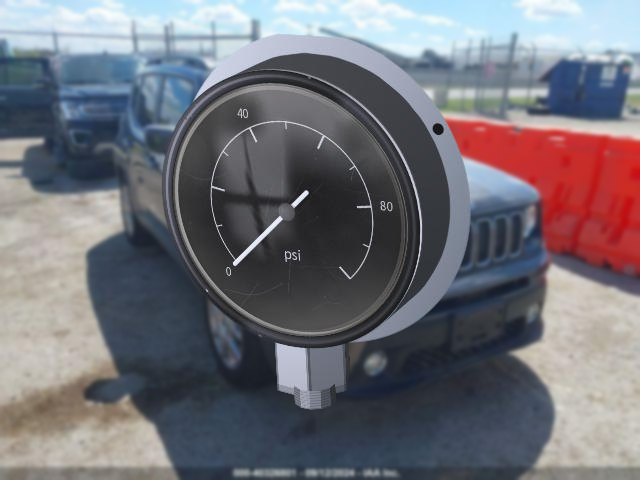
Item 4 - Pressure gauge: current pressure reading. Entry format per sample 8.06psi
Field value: 0psi
